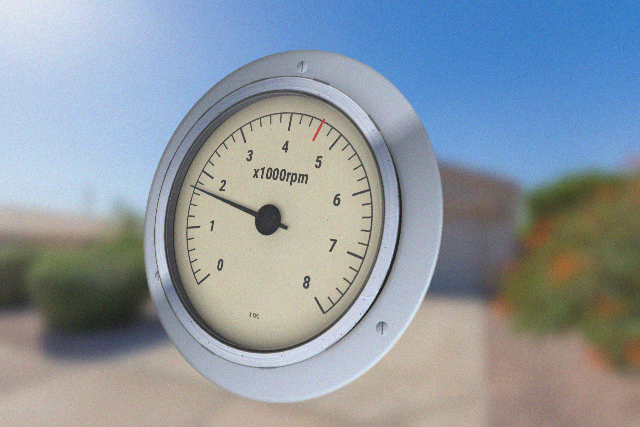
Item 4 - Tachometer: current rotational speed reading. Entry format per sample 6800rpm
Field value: 1700rpm
